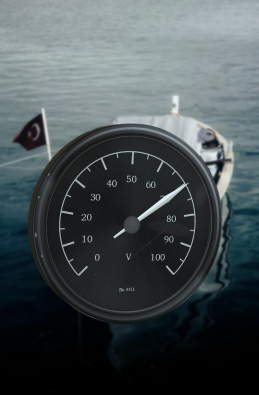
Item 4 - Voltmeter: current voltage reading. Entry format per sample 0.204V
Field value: 70V
